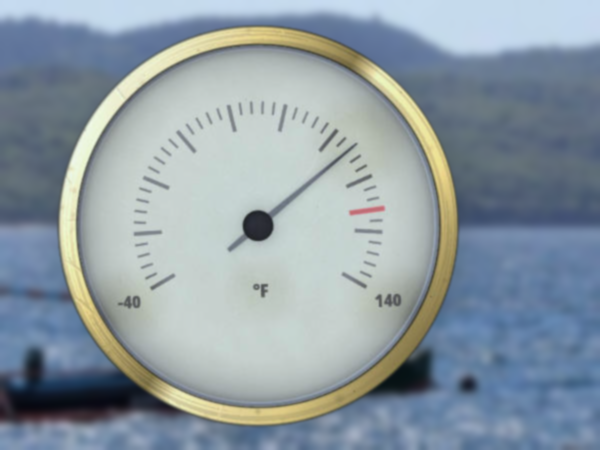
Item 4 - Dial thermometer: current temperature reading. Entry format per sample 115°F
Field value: 88°F
